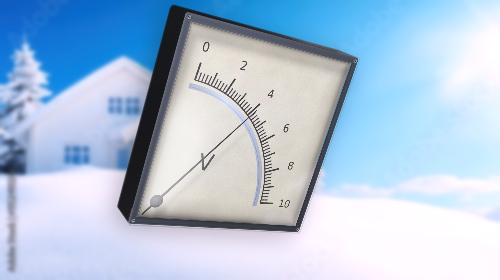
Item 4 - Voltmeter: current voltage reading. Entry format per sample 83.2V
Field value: 4V
